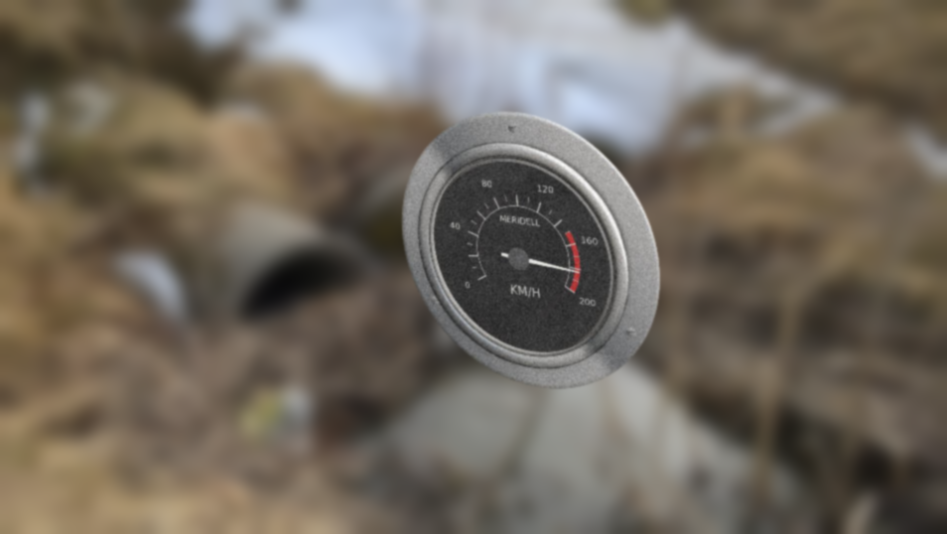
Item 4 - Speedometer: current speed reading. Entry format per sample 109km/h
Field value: 180km/h
